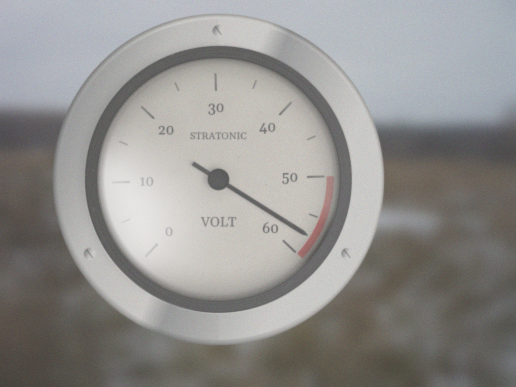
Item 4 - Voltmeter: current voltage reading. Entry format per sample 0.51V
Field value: 57.5V
